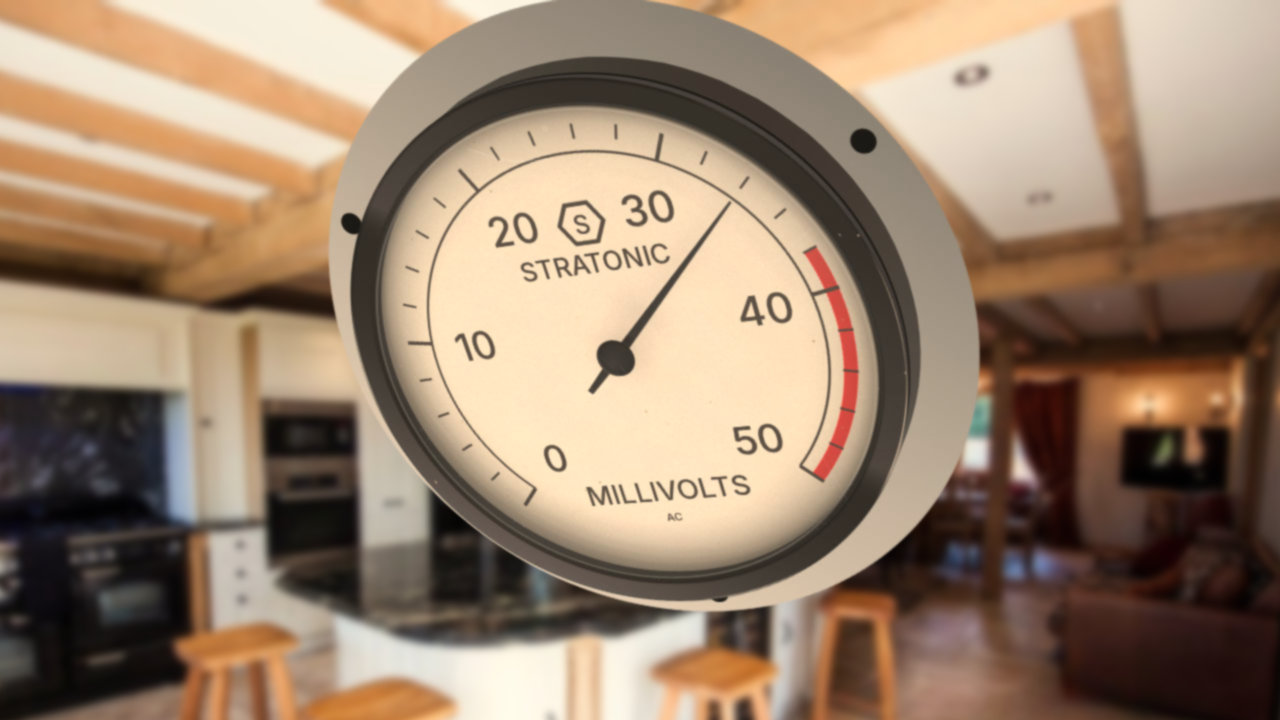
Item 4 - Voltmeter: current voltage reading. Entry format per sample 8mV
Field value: 34mV
